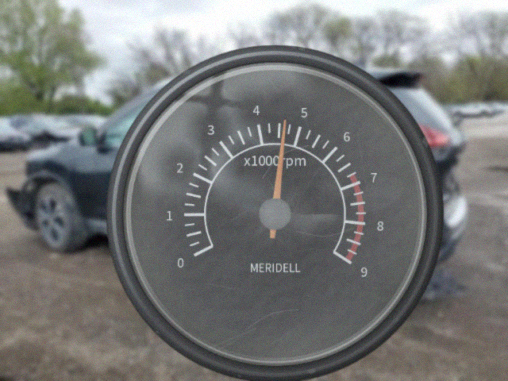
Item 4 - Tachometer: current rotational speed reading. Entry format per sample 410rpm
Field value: 4625rpm
